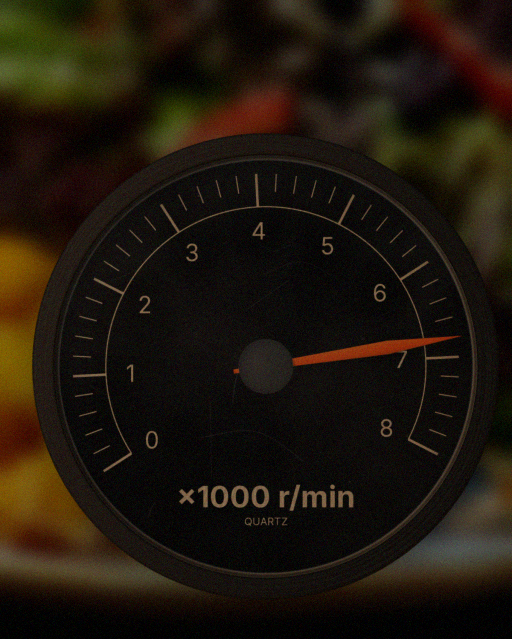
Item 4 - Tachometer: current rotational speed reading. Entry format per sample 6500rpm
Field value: 6800rpm
